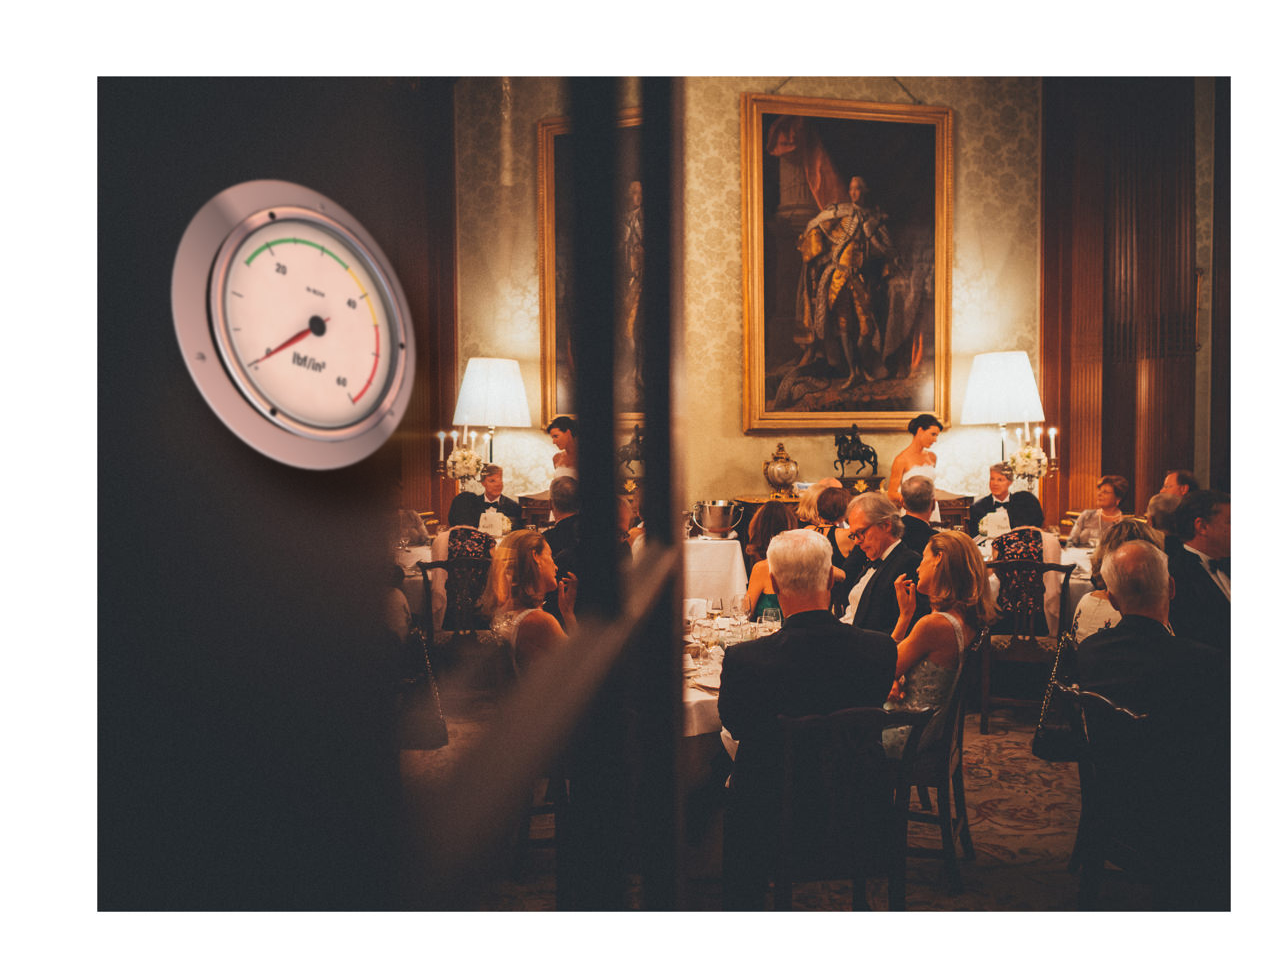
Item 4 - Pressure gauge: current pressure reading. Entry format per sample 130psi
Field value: 0psi
